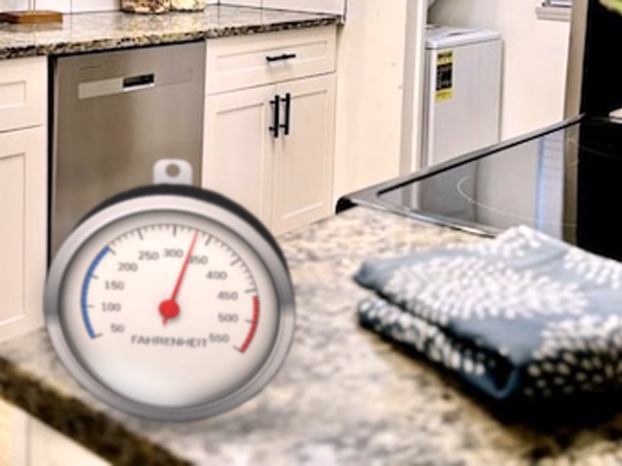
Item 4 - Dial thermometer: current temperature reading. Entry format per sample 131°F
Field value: 330°F
